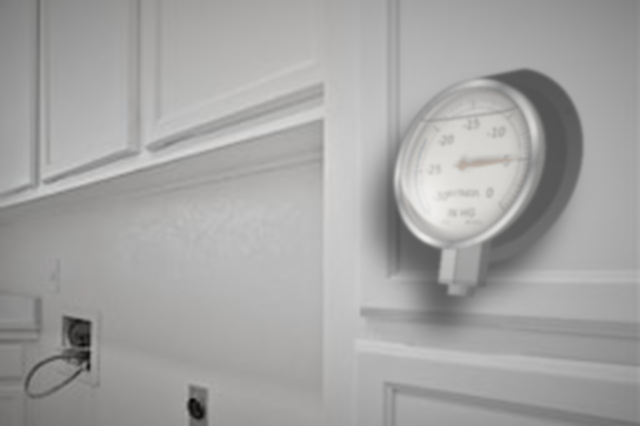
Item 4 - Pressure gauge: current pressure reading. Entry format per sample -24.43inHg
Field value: -5inHg
